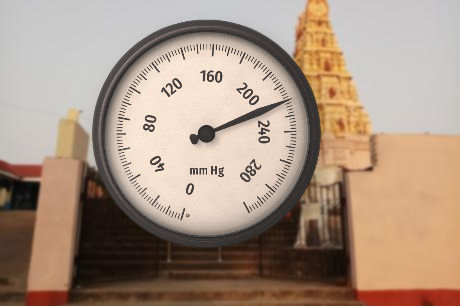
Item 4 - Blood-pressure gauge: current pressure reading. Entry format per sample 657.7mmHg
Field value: 220mmHg
